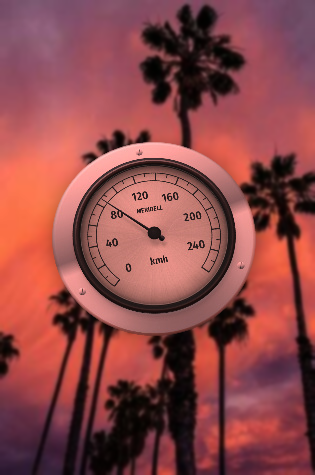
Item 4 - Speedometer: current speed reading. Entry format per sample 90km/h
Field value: 85km/h
